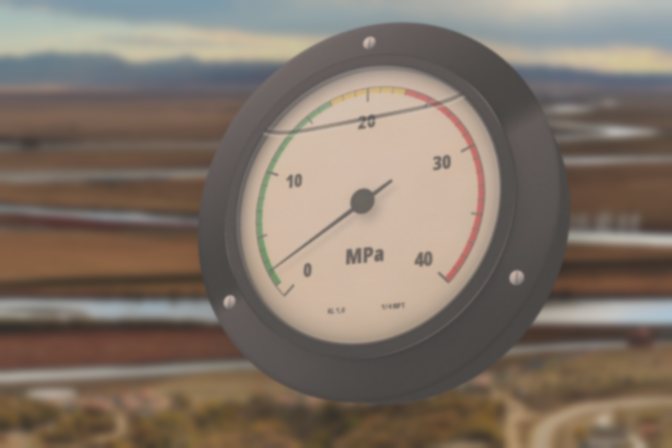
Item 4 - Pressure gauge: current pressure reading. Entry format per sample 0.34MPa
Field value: 2MPa
